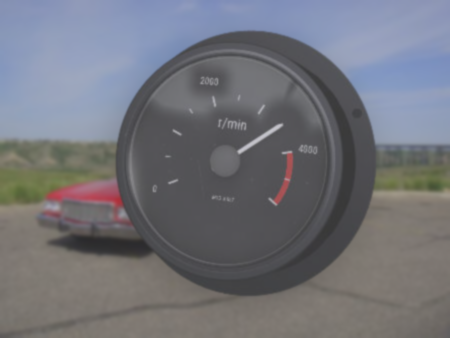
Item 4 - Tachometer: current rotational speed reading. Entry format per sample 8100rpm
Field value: 3500rpm
